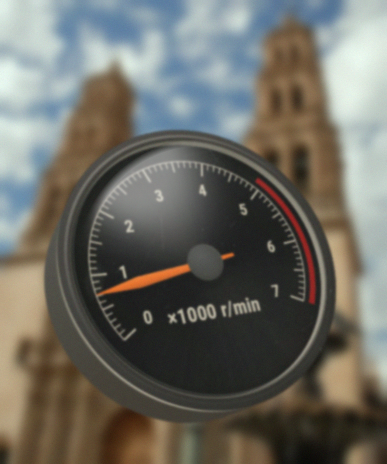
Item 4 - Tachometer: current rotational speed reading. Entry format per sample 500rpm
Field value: 700rpm
